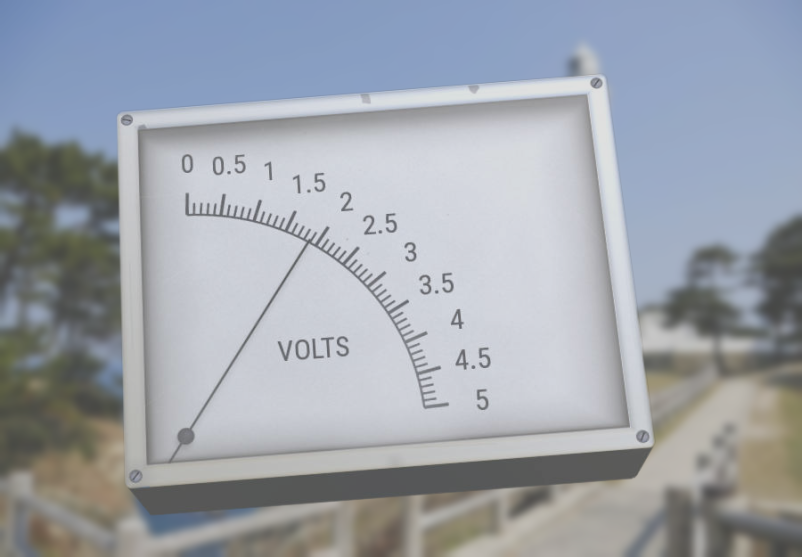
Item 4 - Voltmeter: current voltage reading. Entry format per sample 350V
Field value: 1.9V
